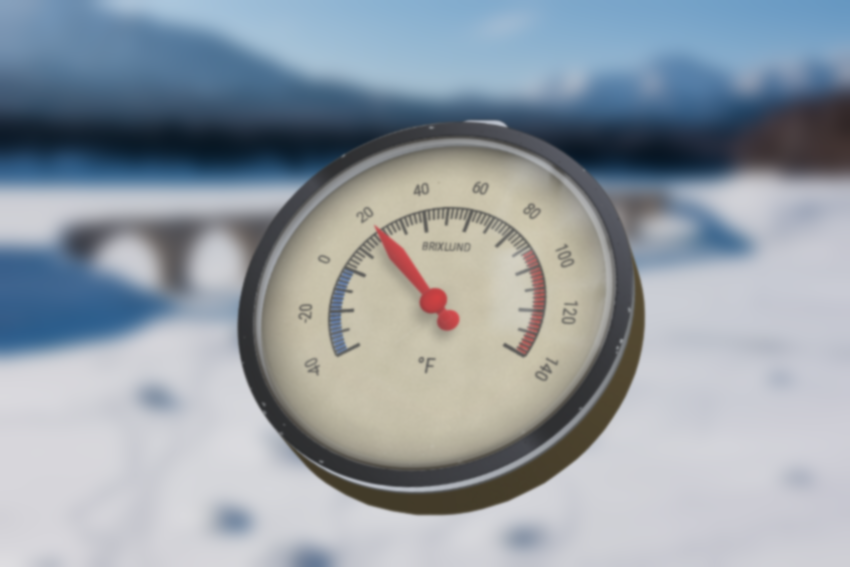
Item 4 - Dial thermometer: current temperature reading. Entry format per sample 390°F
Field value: 20°F
